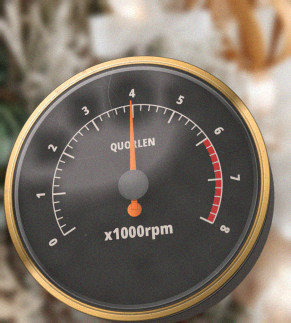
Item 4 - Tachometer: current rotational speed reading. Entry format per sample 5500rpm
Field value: 4000rpm
